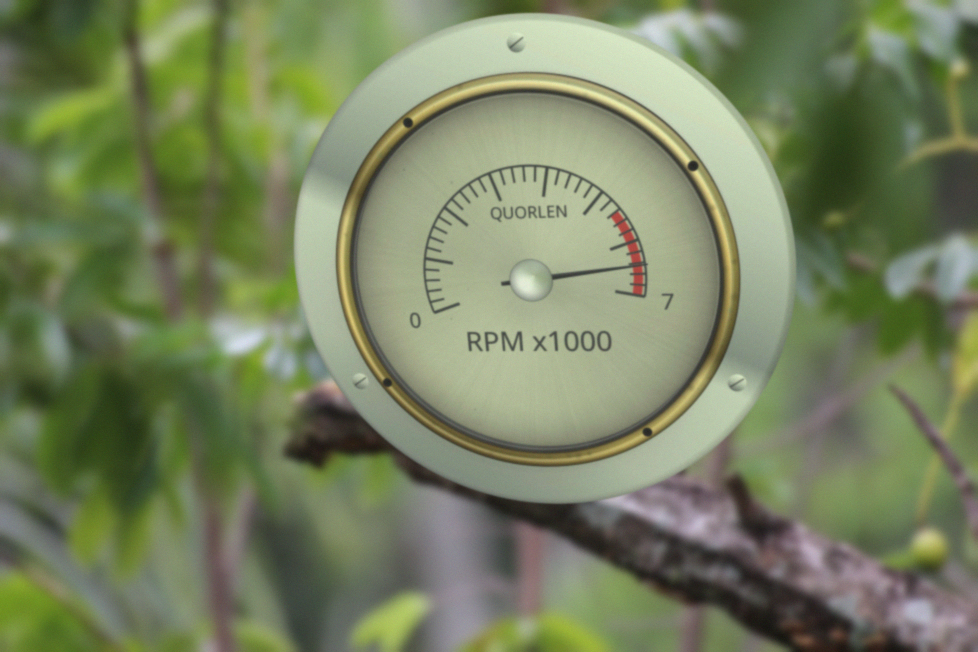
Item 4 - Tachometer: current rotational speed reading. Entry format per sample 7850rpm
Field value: 6400rpm
